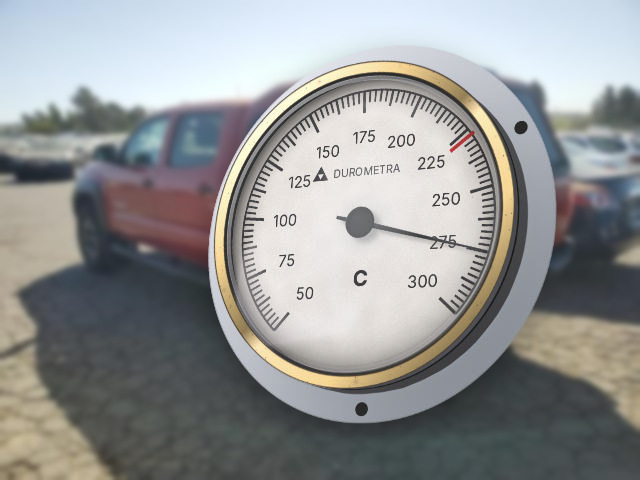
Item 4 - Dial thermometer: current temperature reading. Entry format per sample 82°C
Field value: 275°C
